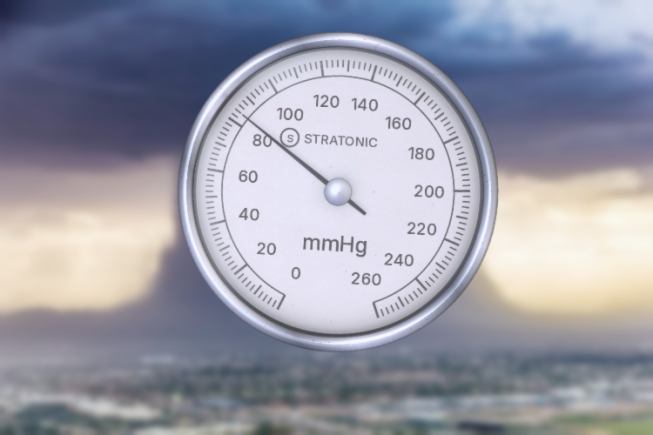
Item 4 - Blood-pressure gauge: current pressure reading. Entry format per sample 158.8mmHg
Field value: 84mmHg
